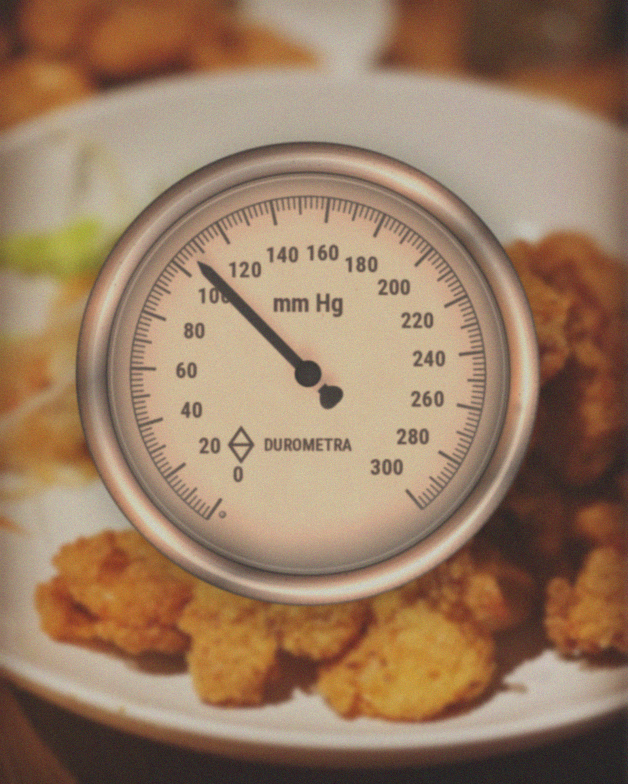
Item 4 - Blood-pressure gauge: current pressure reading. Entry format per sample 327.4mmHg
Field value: 106mmHg
